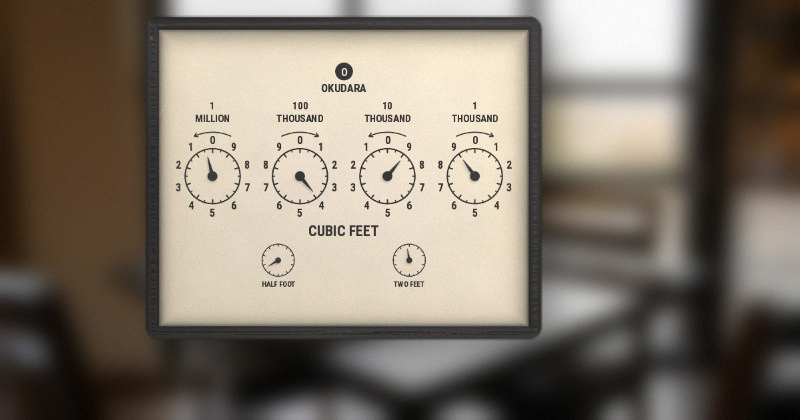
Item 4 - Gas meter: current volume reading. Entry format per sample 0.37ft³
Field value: 38900ft³
